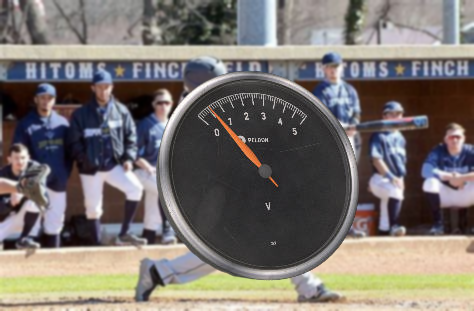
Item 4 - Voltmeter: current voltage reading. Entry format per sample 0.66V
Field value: 0.5V
